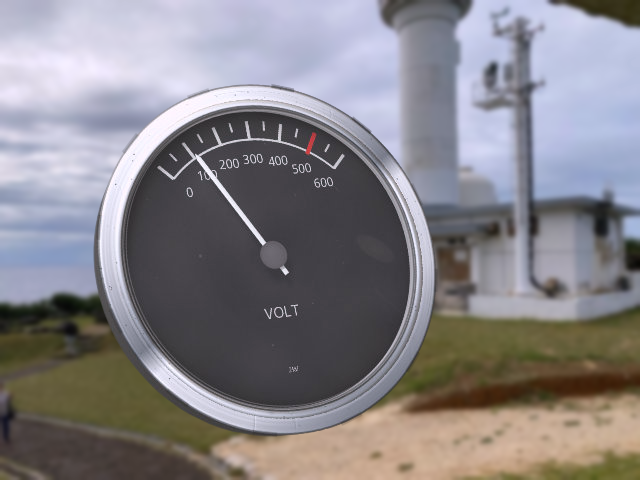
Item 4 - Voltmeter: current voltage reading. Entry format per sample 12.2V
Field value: 100V
